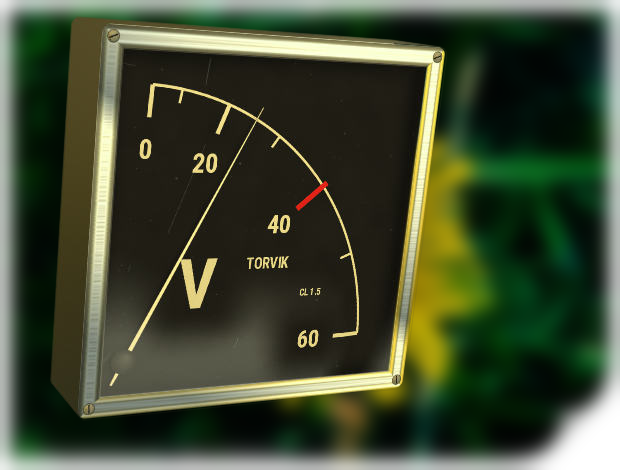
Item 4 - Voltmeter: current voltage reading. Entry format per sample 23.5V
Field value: 25V
